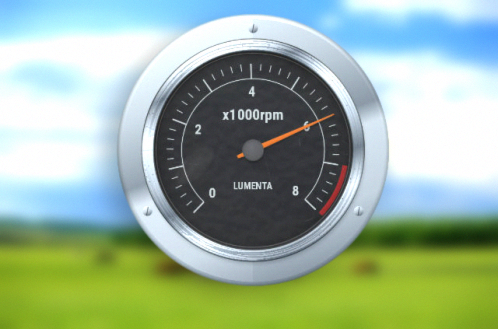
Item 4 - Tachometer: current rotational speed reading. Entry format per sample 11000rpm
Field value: 6000rpm
